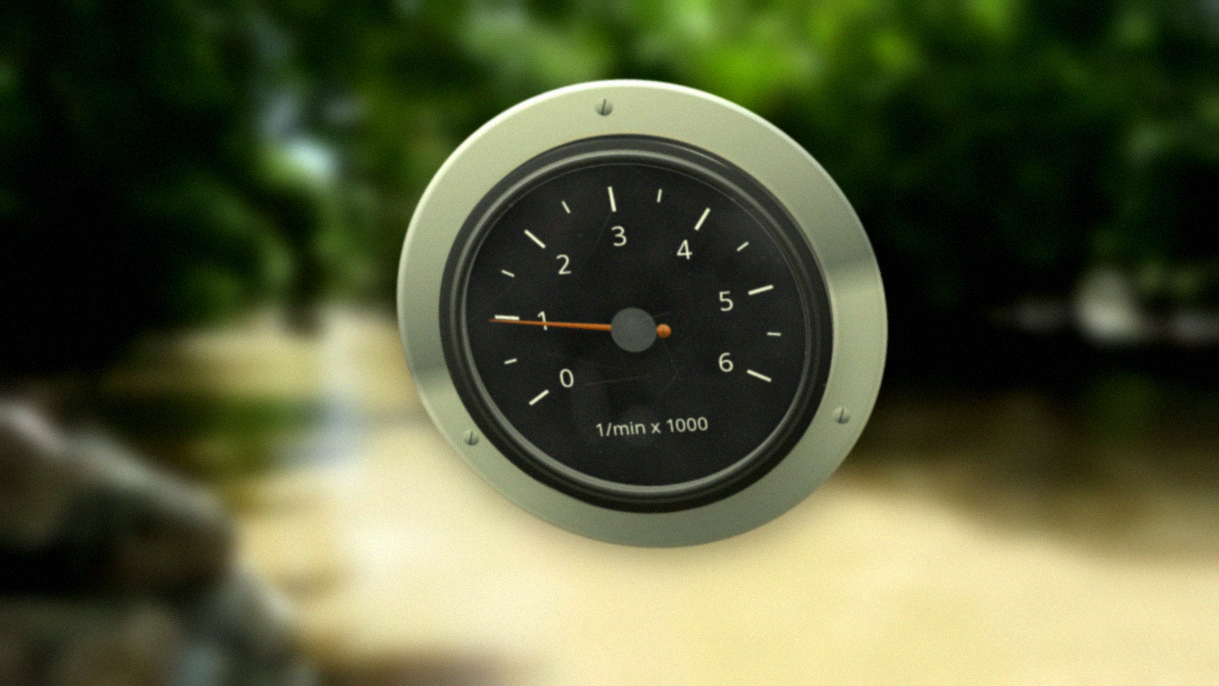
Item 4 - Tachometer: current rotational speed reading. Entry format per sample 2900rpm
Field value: 1000rpm
